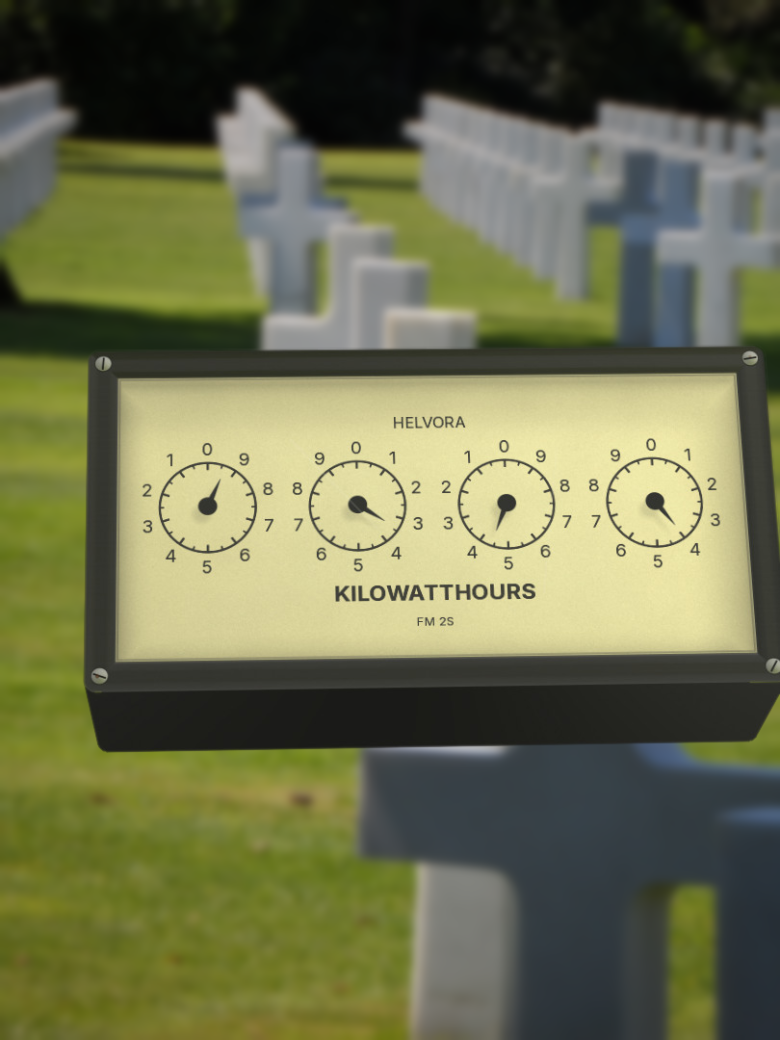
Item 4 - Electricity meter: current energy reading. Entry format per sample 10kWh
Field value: 9344kWh
